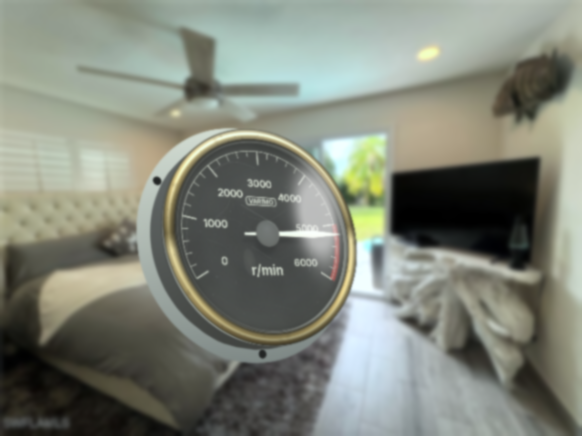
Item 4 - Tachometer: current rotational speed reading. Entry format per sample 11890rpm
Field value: 5200rpm
